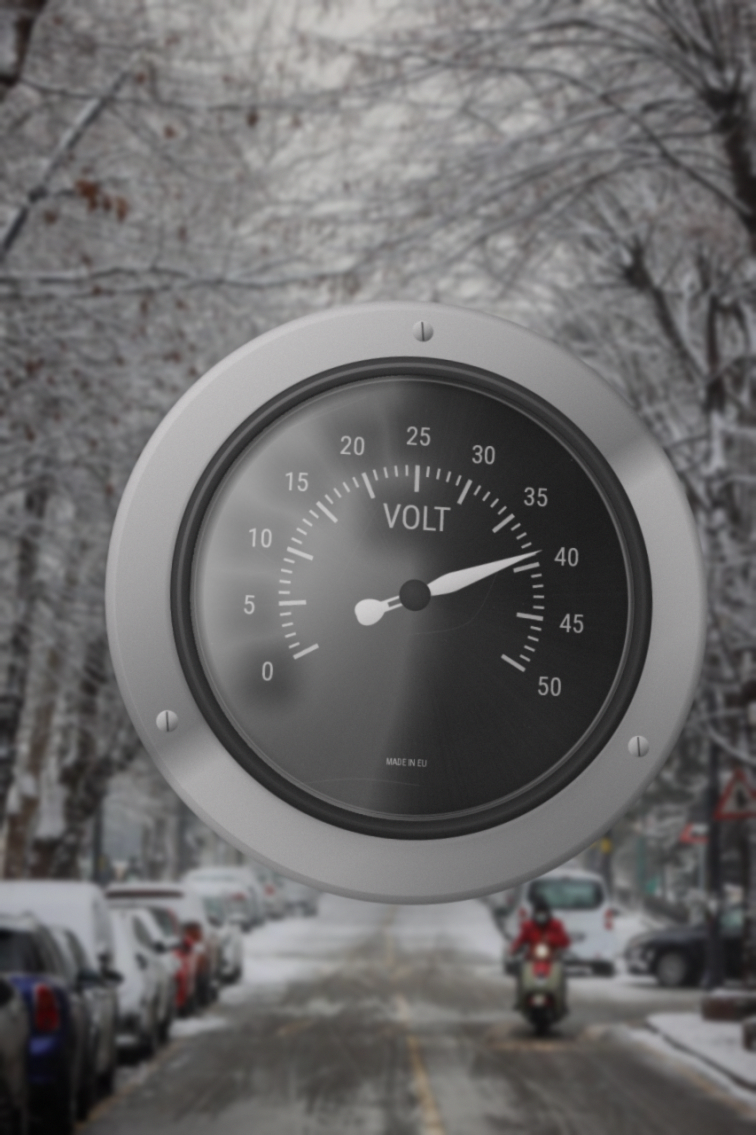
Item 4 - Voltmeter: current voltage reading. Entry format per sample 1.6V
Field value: 39V
